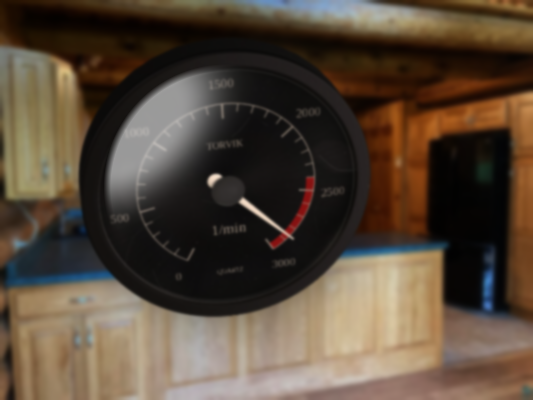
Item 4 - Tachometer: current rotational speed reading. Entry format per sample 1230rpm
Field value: 2850rpm
